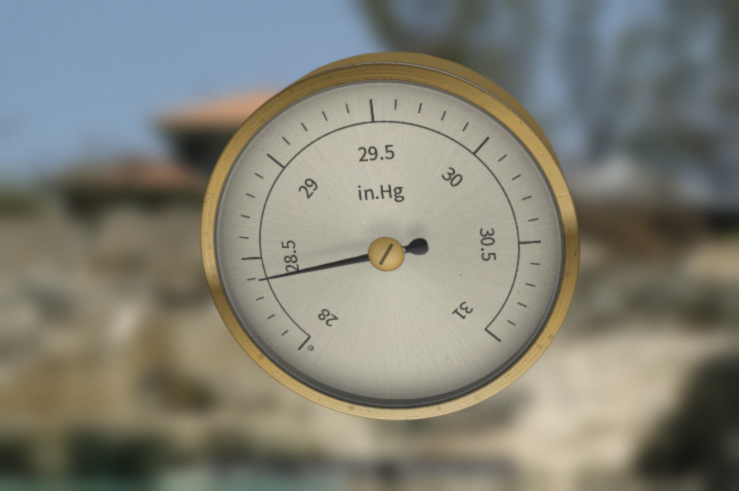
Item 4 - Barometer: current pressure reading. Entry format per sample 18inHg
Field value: 28.4inHg
